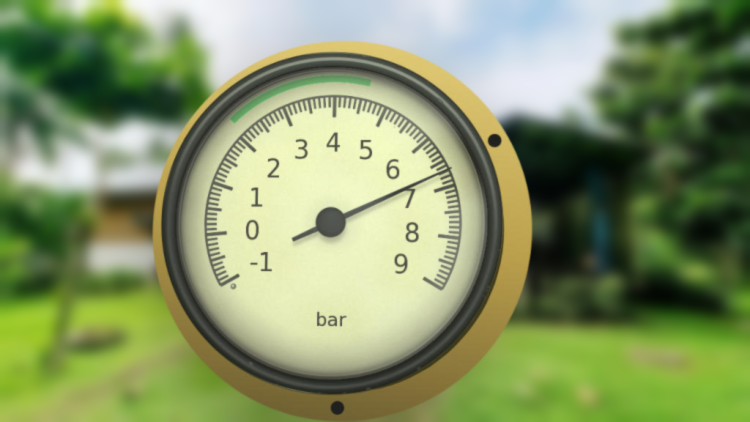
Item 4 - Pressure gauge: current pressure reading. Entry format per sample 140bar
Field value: 6.7bar
